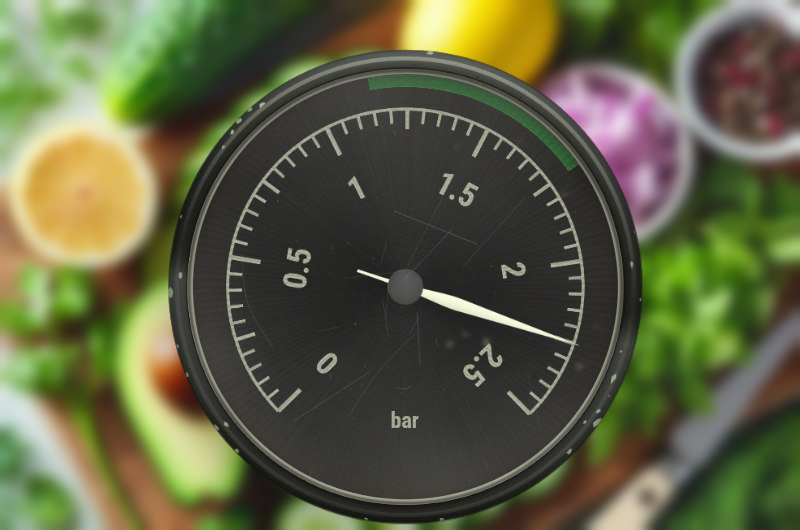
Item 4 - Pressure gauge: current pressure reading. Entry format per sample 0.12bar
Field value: 2.25bar
